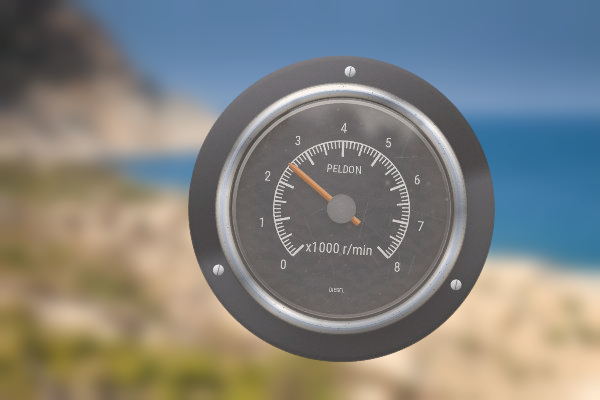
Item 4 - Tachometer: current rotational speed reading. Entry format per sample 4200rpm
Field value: 2500rpm
